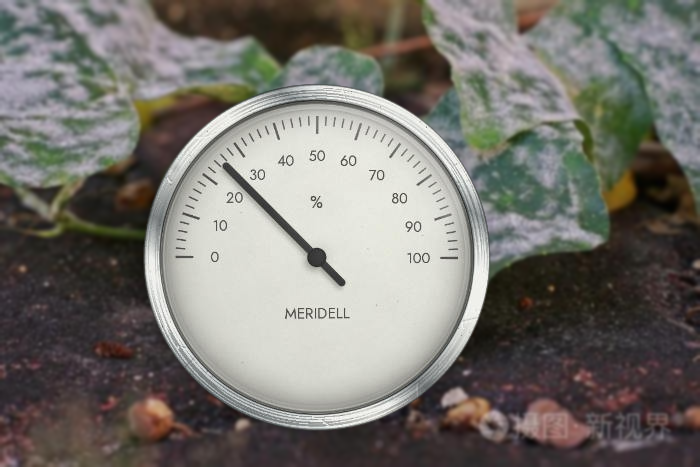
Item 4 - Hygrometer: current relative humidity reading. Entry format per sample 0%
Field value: 25%
